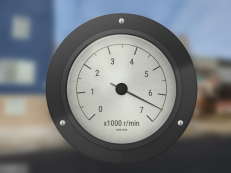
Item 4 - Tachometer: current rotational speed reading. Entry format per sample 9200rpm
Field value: 6500rpm
